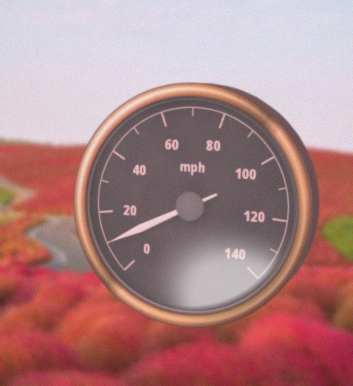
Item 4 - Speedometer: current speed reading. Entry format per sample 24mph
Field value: 10mph
